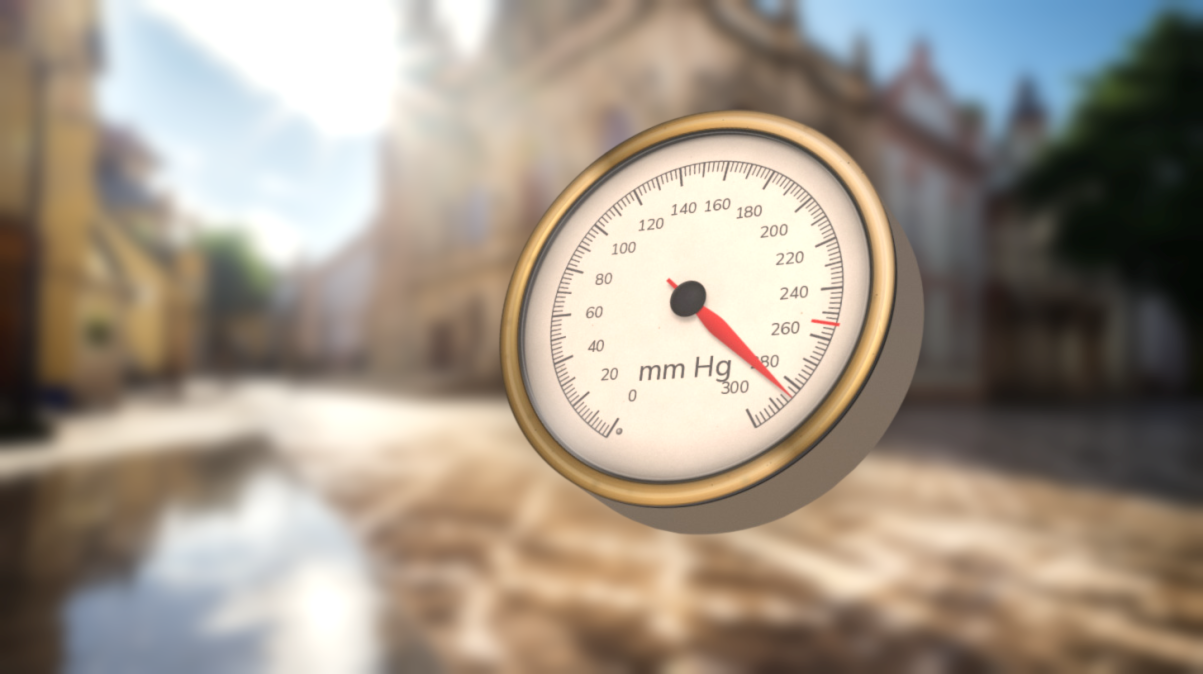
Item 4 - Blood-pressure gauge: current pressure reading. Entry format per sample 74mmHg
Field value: 284mmHg
